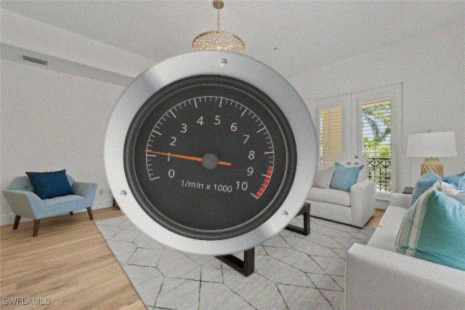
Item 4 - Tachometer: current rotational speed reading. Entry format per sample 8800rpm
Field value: 1200rpm
